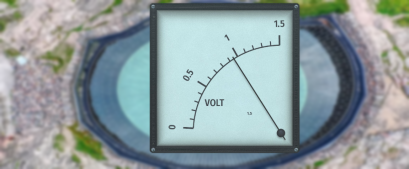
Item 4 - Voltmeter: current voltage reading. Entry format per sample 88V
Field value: 0.95V
